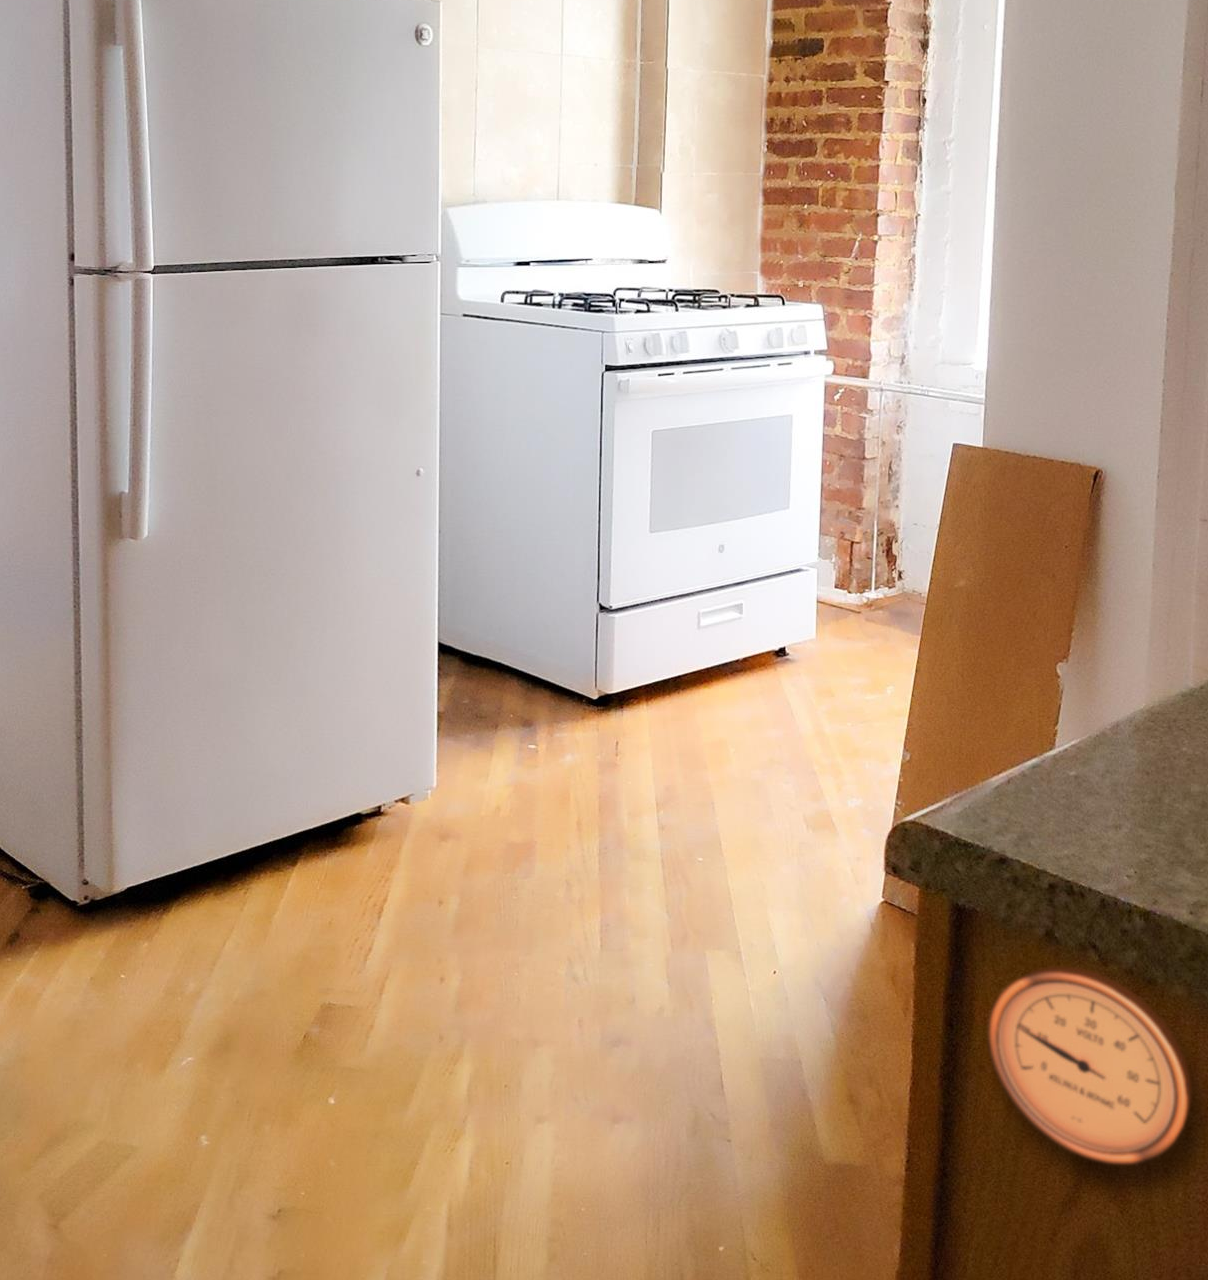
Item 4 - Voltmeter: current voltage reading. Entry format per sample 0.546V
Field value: 10V
